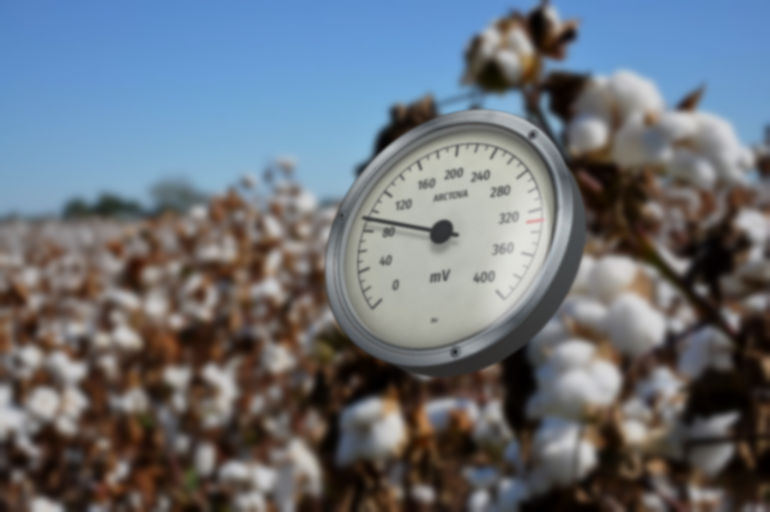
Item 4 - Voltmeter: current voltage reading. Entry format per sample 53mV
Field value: 90mV
